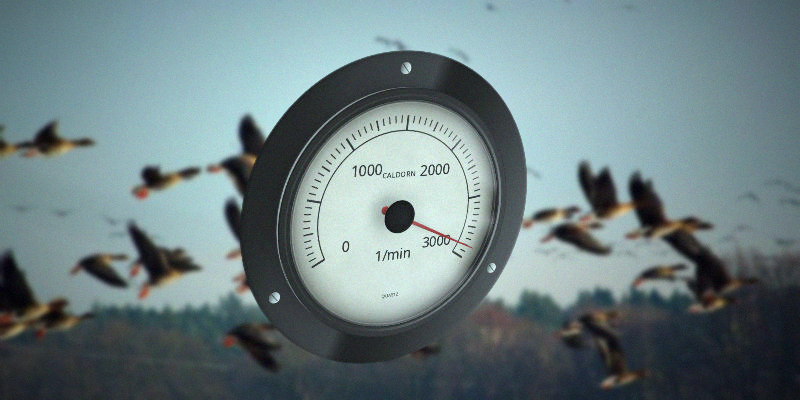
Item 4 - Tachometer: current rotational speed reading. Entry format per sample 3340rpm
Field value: 2900rpm
